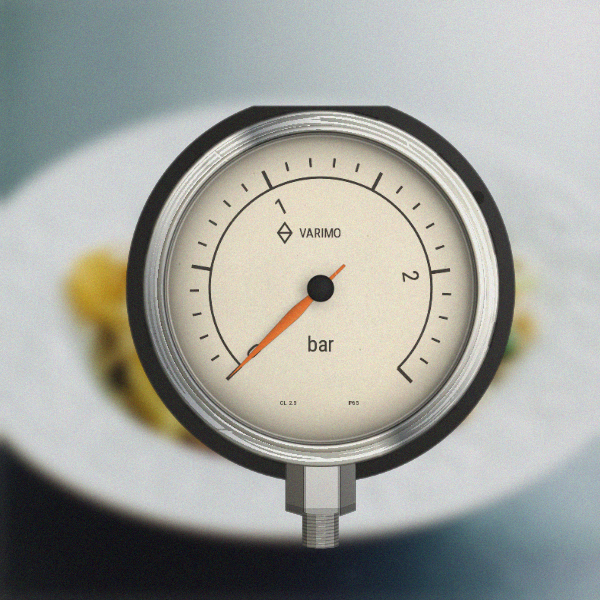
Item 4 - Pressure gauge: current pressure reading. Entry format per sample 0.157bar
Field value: 0bar
